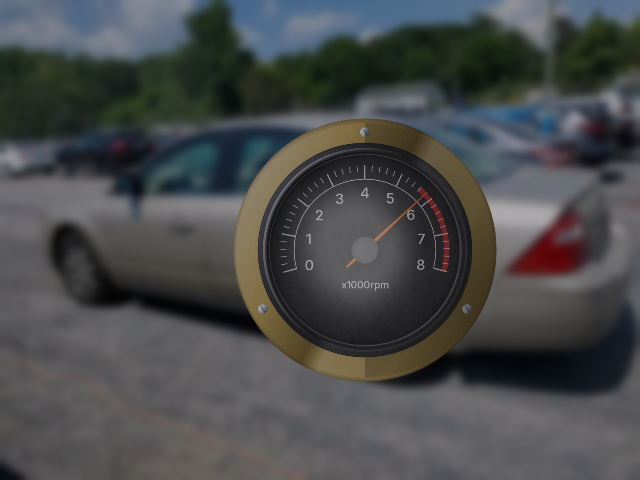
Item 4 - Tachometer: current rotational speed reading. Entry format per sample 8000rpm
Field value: 5800rpm
